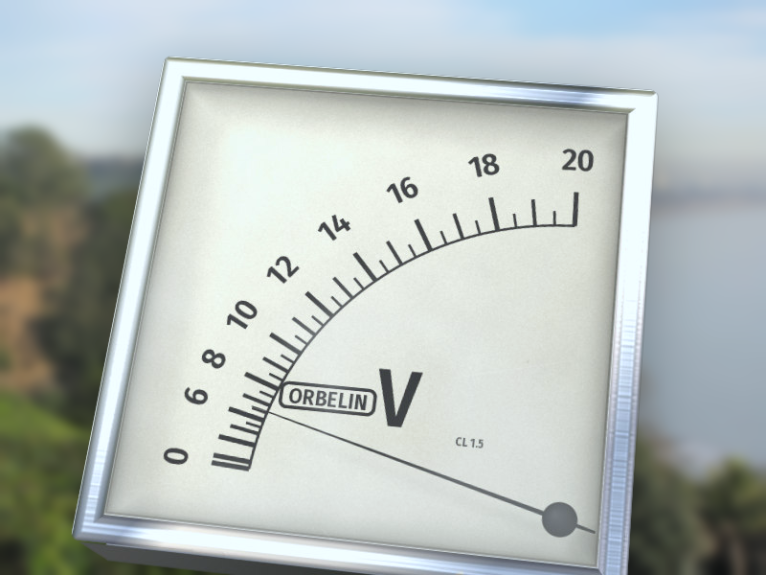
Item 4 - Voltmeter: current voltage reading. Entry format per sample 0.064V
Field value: 6.5V
